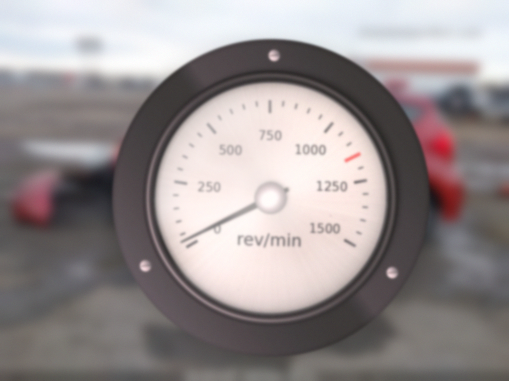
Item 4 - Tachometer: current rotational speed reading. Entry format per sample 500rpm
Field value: 25rpm
